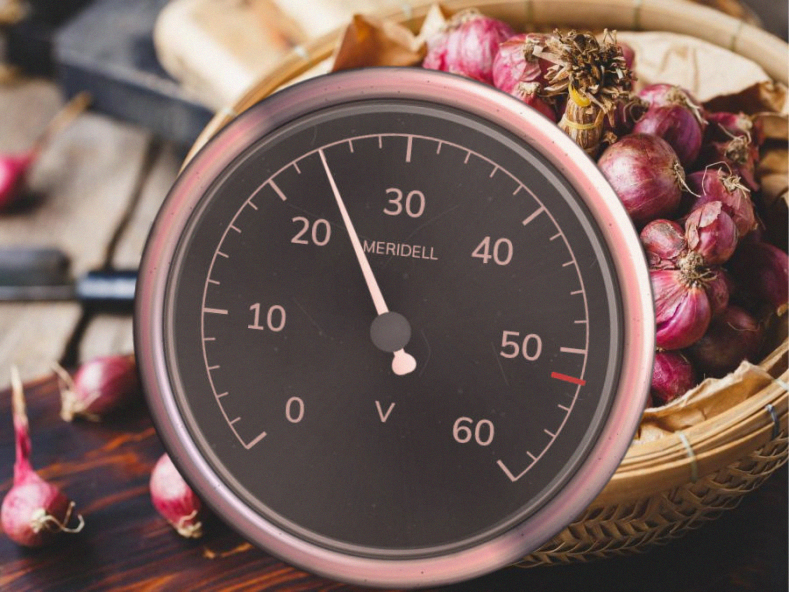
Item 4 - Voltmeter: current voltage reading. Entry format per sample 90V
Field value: 24V
